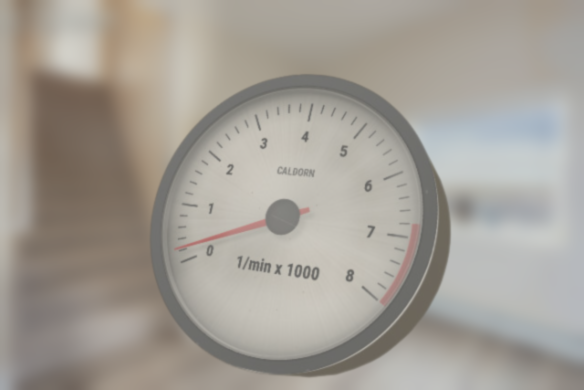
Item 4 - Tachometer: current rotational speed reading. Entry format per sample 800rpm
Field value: 200rpm
